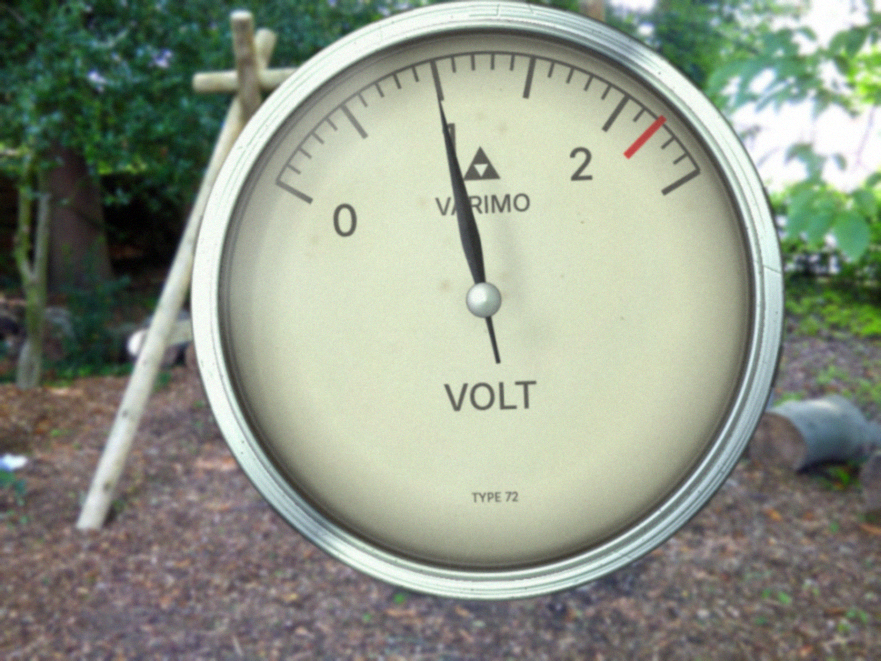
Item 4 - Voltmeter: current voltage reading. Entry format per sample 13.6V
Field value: 1V
